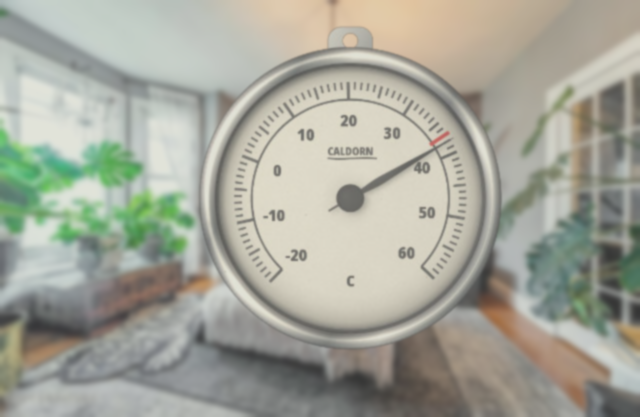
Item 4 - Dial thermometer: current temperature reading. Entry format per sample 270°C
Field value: 38°C
